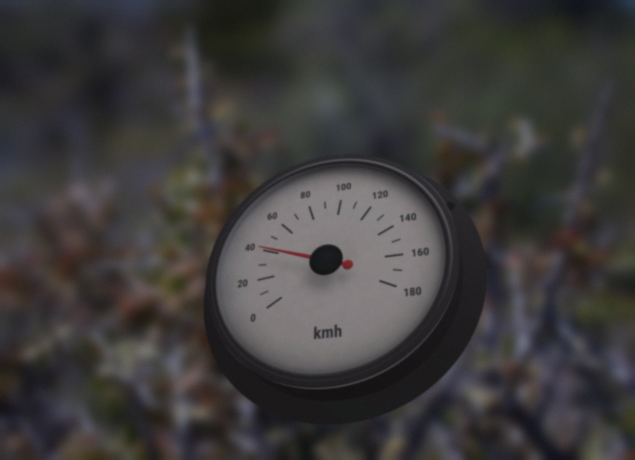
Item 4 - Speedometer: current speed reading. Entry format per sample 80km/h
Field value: 40km/h
